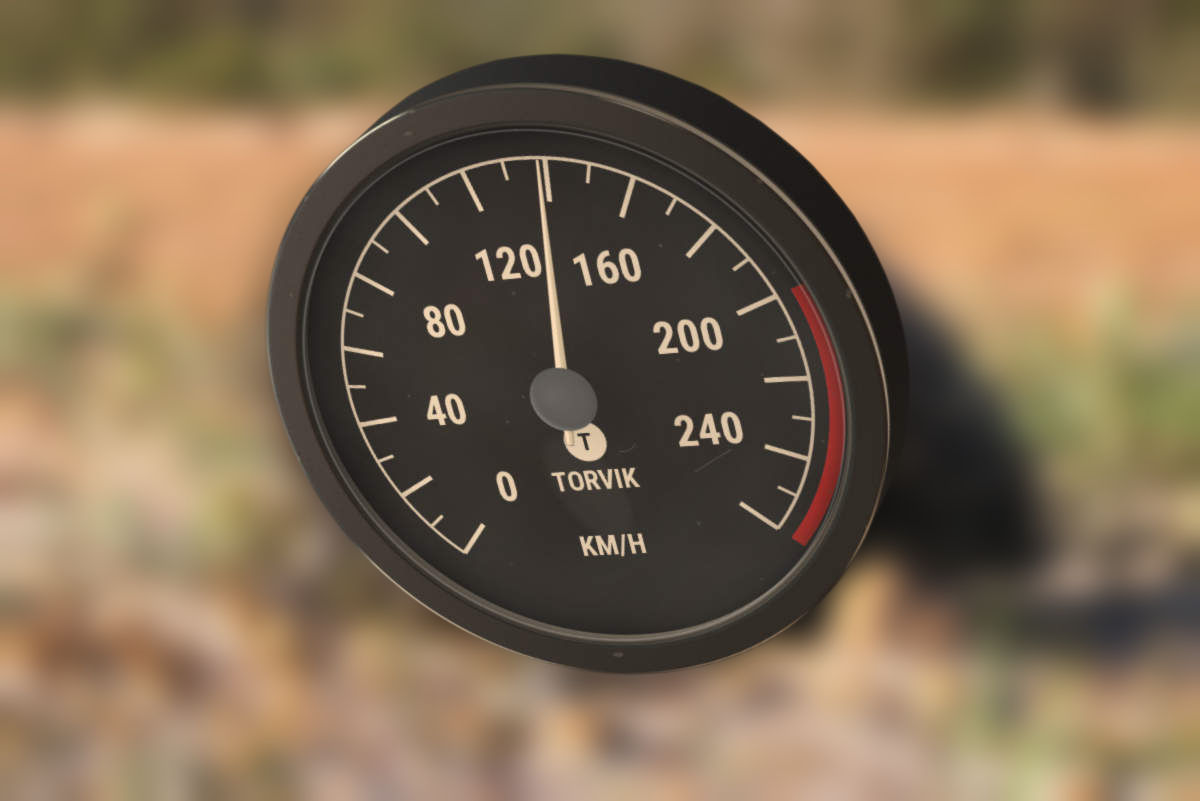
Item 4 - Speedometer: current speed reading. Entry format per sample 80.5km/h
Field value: 140km/h
